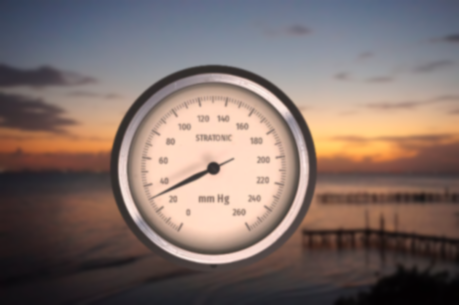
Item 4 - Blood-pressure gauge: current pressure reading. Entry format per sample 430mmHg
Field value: 30mmHg
